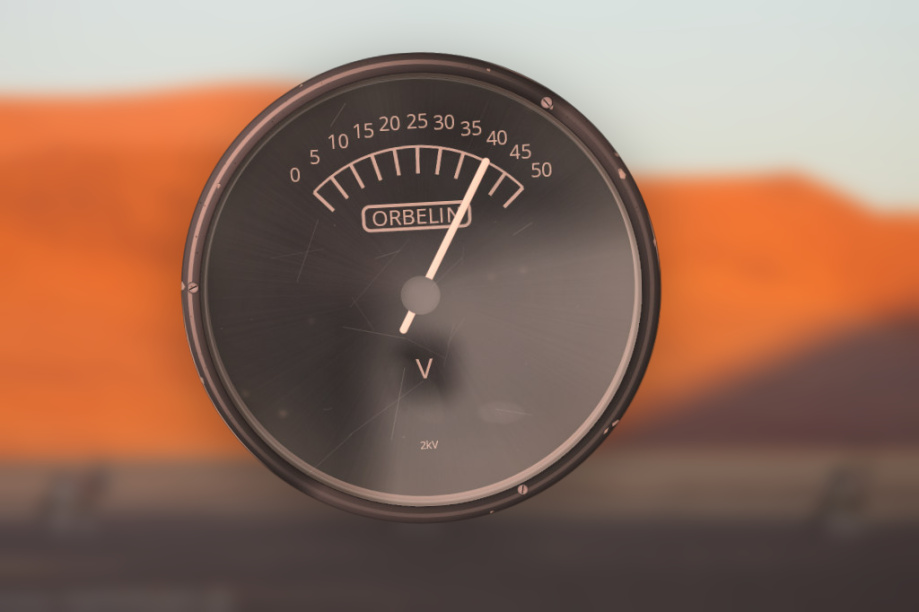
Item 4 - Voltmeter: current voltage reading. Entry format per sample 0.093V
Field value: 40V
